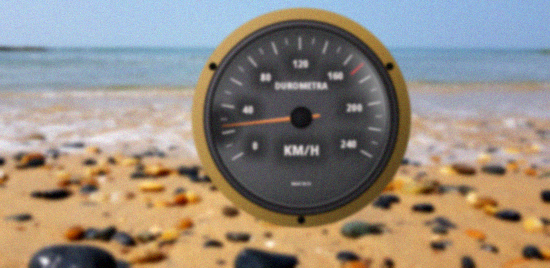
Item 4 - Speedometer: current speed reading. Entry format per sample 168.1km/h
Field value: 25km/h
